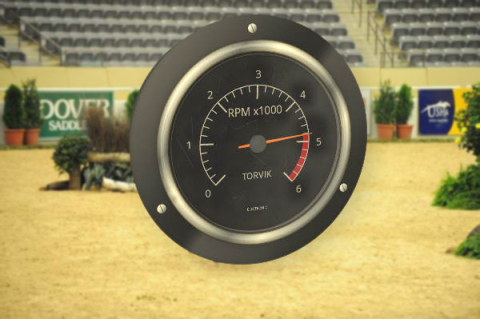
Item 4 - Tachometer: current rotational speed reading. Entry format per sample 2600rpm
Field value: 4800rpm
